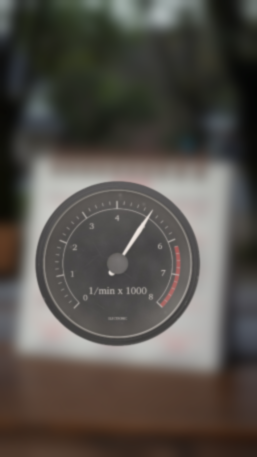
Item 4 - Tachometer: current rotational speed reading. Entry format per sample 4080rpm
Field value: 5000rpm
